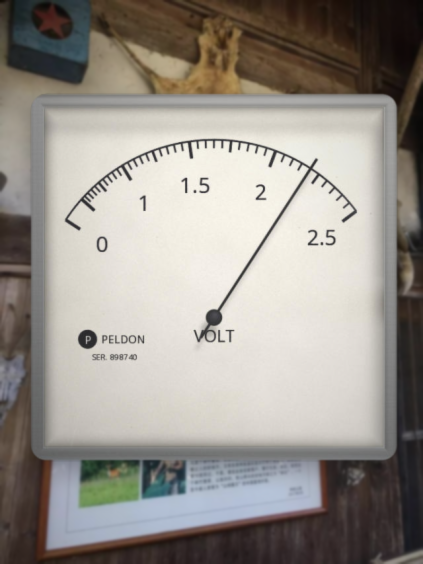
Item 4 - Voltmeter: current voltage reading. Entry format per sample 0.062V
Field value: 2.2V
